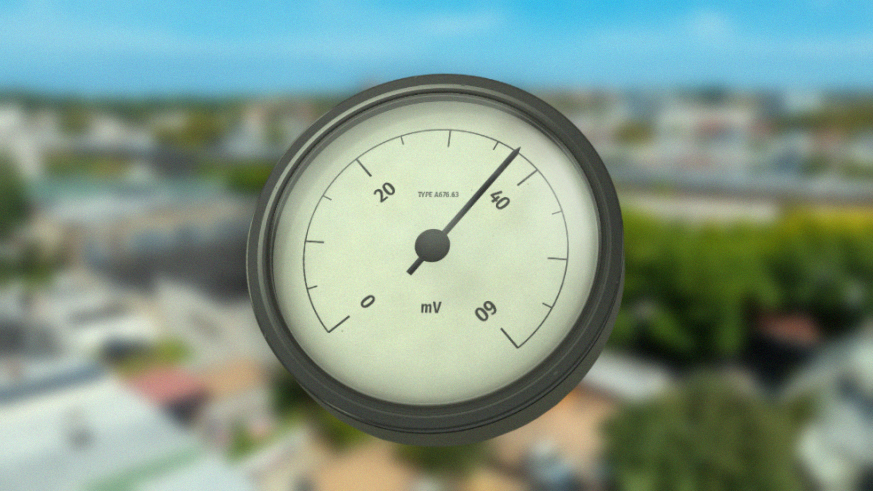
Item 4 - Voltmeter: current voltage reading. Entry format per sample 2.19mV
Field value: 37.5mV
